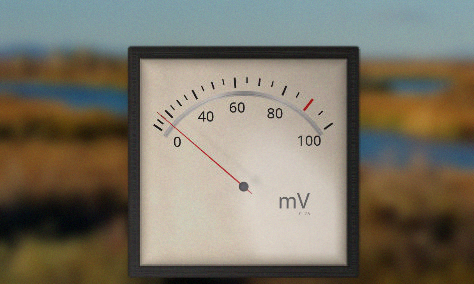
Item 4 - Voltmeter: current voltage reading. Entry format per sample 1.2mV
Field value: 15mV
